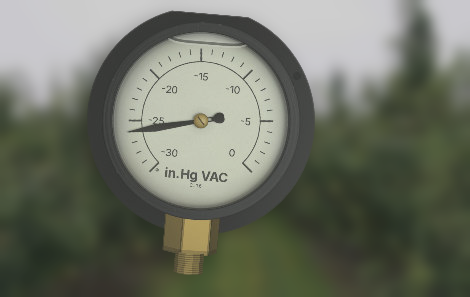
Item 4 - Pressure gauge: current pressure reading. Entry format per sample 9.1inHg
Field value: -26inHg
